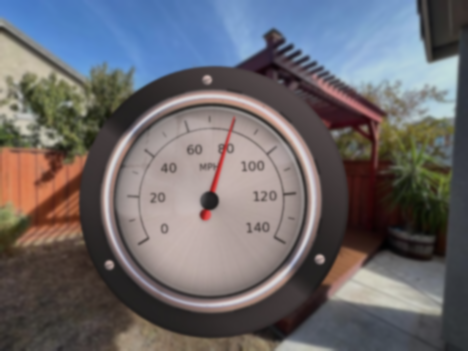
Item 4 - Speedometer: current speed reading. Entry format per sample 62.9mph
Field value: 80mph
